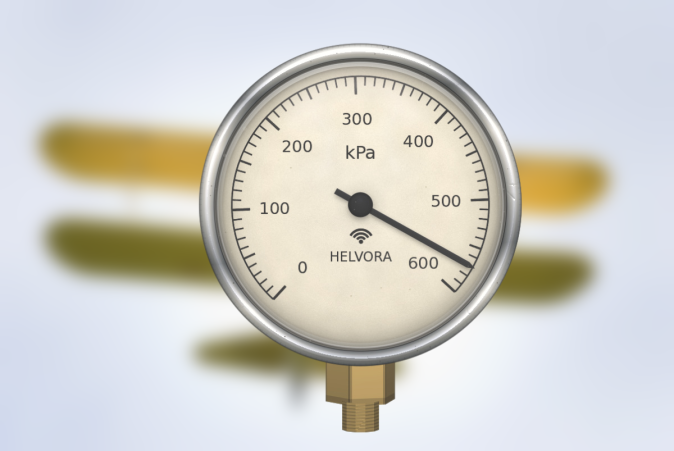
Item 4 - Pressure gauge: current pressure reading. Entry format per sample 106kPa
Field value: 570kPa
